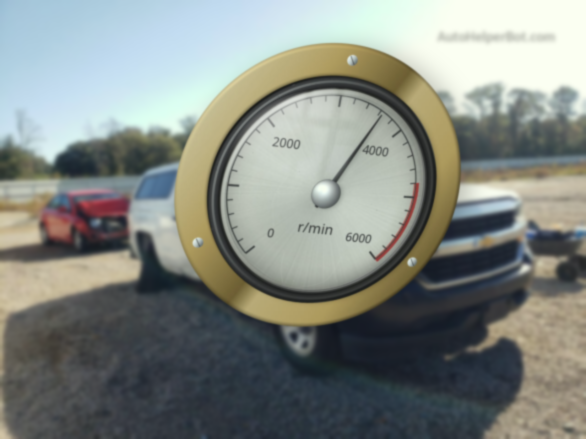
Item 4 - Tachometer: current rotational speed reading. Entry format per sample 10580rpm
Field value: 3600rpm
